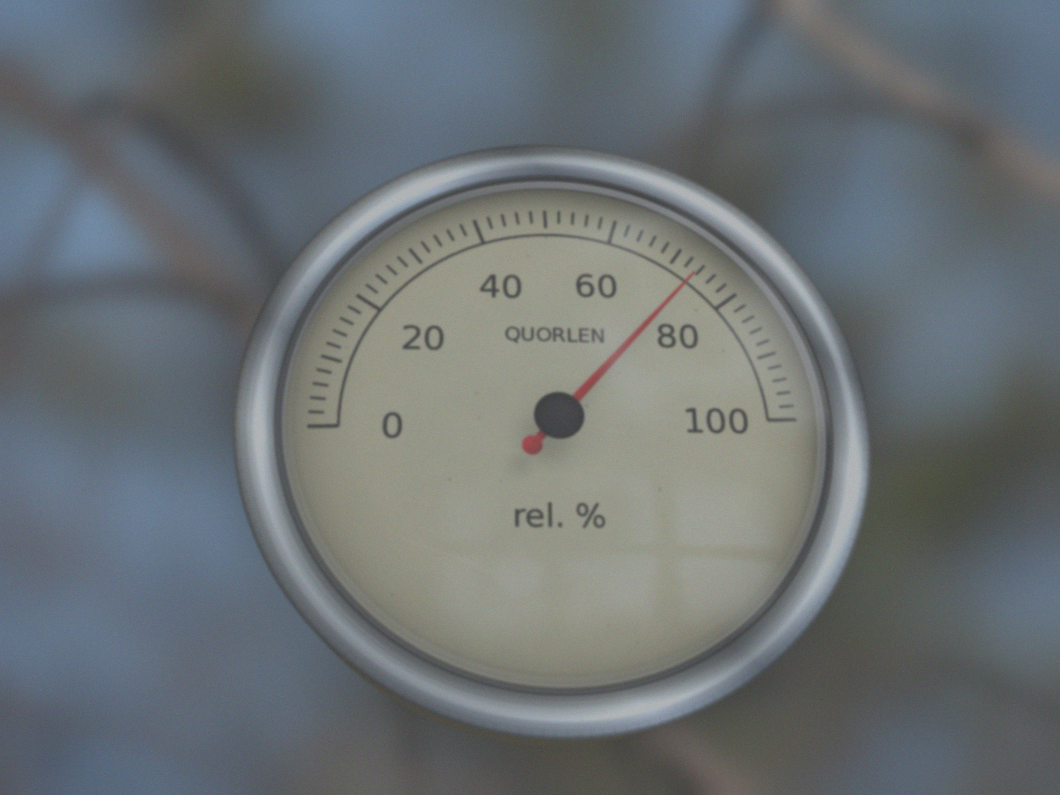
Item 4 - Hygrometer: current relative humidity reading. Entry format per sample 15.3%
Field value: 74%
